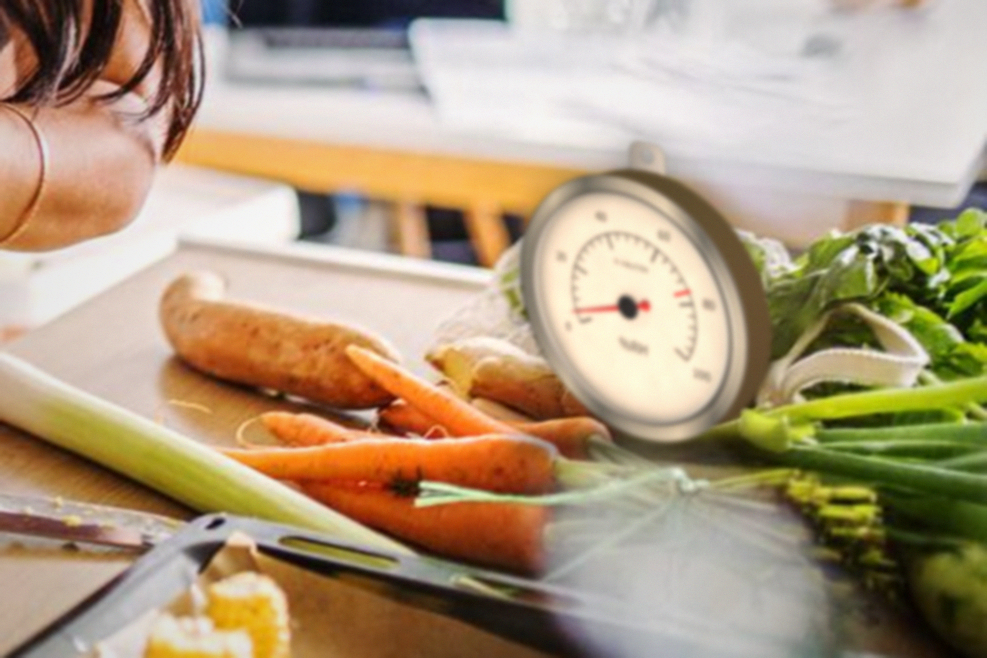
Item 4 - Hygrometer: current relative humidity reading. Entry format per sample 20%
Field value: 4%
